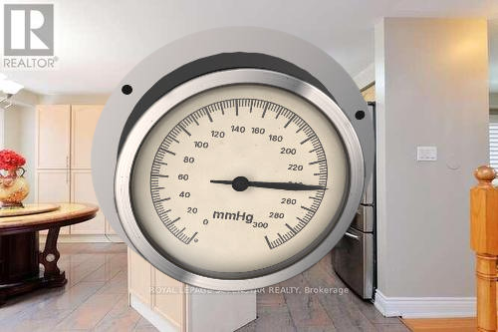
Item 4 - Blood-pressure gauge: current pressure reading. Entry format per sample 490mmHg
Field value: 240mmHg
